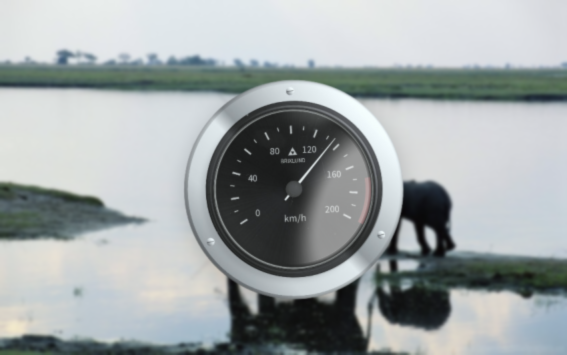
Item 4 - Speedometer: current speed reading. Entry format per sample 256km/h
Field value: 135km/h
